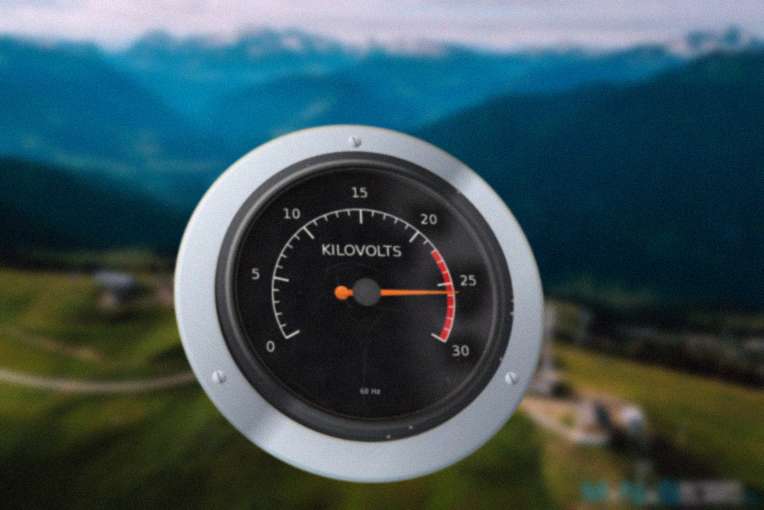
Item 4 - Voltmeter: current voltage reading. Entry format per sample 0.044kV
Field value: 26kV
